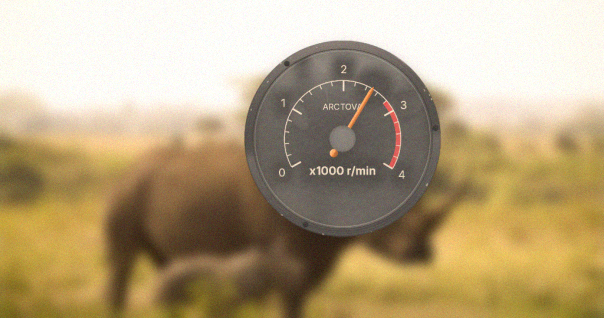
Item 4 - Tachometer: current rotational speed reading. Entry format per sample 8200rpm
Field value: 2500rpm
